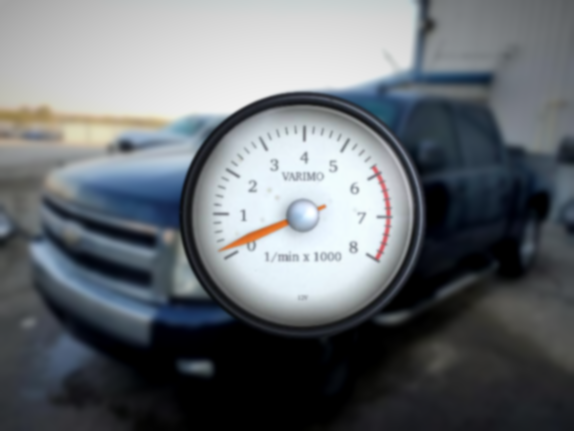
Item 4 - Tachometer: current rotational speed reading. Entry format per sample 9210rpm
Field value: 200rpm
